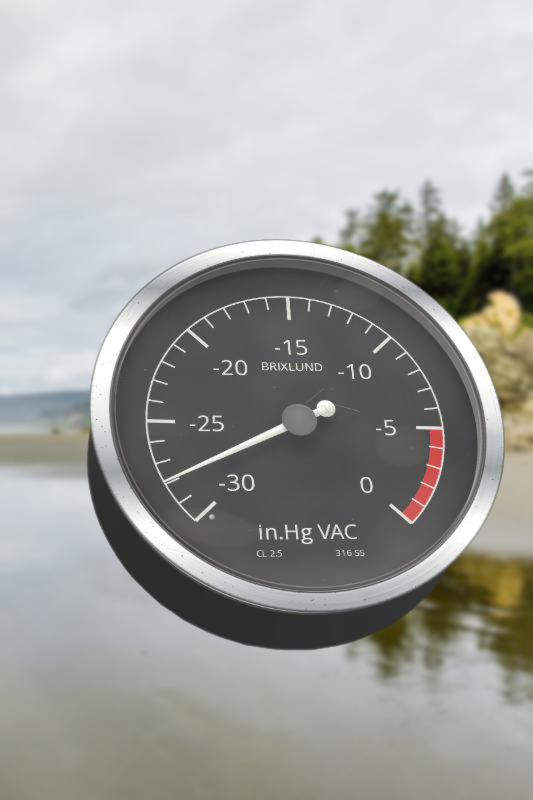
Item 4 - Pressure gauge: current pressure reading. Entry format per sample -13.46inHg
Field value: -28inHg
